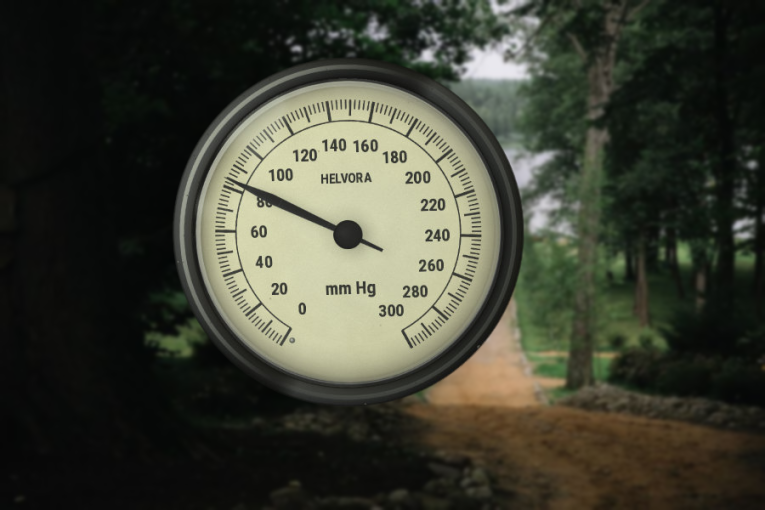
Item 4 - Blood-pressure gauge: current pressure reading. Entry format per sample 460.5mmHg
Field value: 84mmHg
